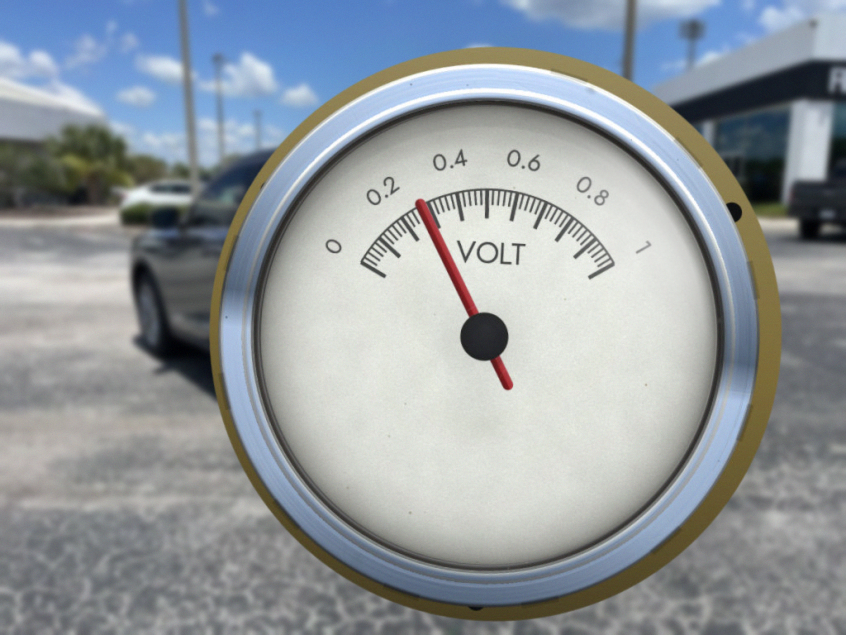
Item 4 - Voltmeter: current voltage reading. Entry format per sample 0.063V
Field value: 0.28V
